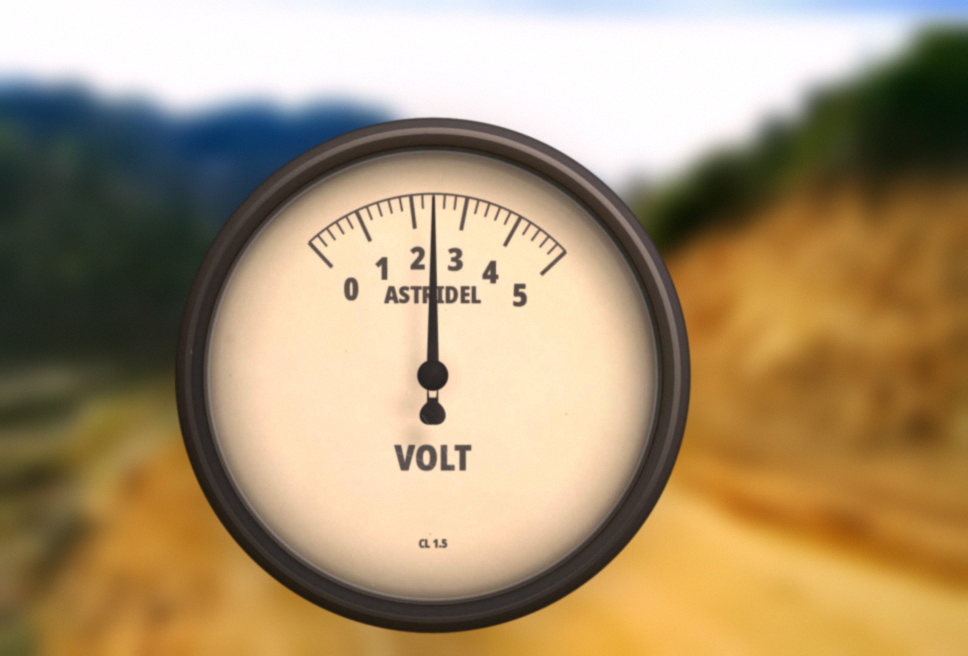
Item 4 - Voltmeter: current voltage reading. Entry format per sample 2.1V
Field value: 2.4V
